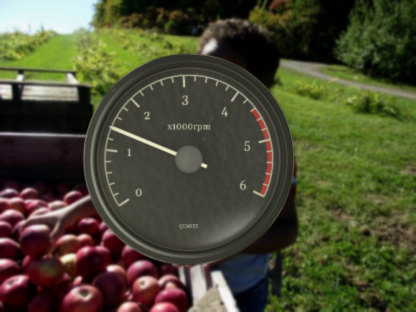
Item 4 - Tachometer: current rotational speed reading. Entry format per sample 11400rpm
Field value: 1400rpm
